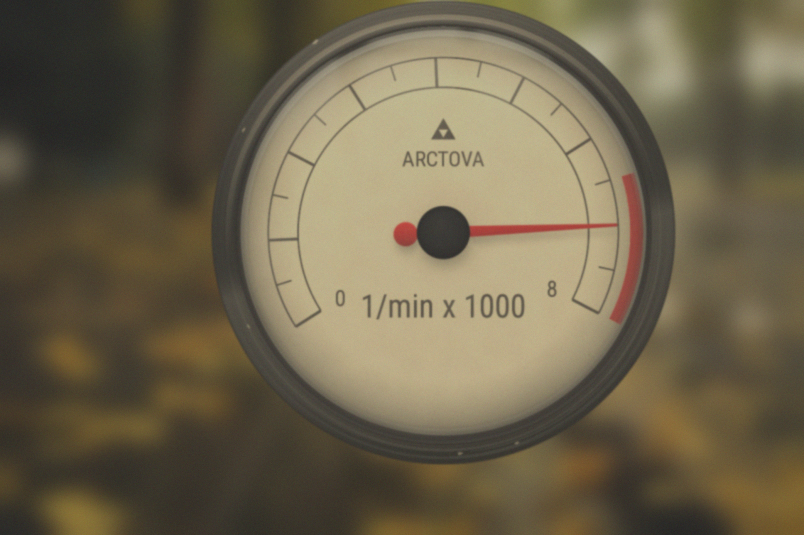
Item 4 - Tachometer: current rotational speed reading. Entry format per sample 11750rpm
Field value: 7000rpm
